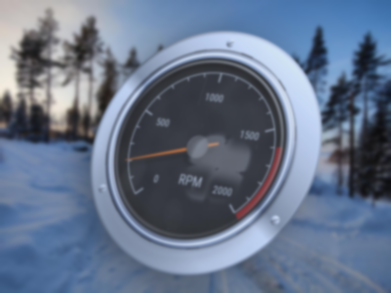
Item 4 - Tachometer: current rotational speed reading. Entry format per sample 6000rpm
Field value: 200rpm
